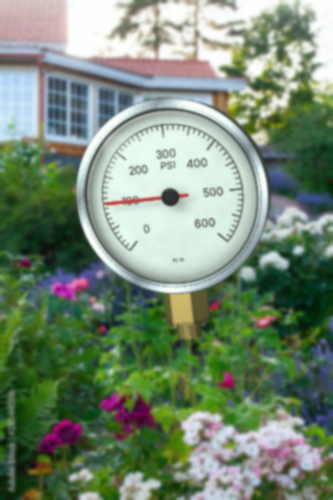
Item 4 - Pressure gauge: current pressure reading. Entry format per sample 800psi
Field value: 100psi
